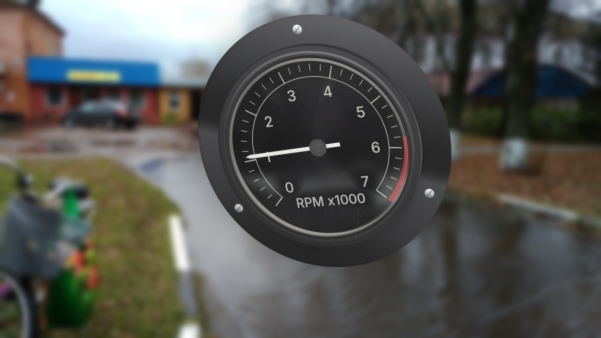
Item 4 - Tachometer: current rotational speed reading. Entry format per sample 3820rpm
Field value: 1100rpm
